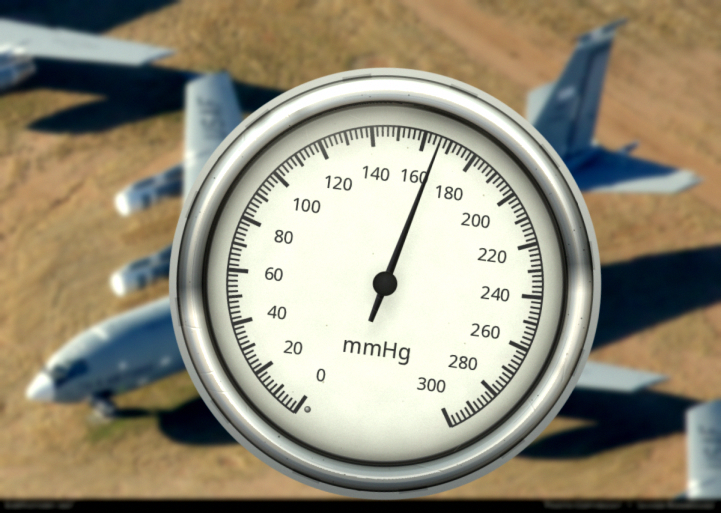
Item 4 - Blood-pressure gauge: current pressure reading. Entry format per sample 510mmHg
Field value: 166mmHg
